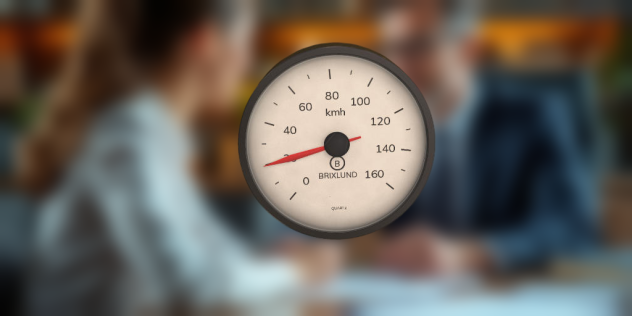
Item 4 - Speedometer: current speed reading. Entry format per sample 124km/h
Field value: 20km/h
